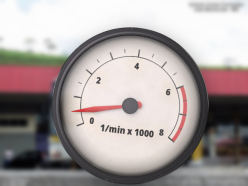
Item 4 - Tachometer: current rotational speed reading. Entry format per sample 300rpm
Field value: 500rpm
